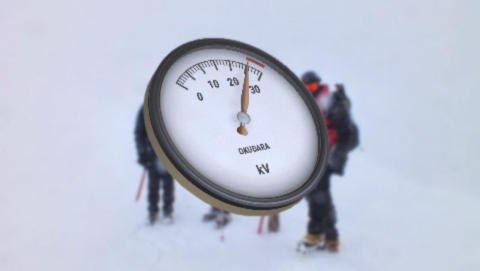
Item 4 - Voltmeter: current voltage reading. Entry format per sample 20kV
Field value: 25kV
